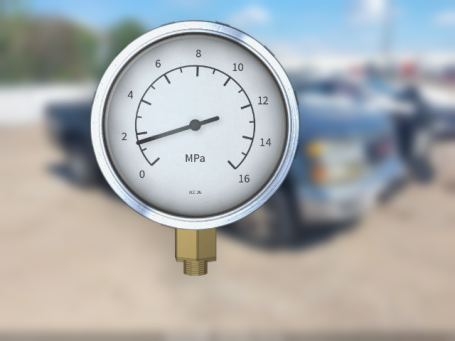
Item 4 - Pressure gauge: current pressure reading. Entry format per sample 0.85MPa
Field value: 1.5MPa
